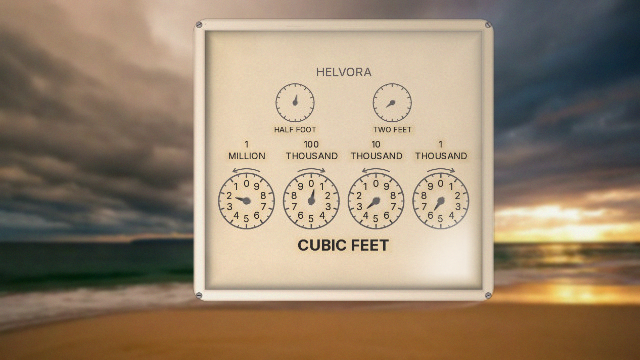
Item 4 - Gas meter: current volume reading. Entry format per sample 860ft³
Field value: 203600ft³
